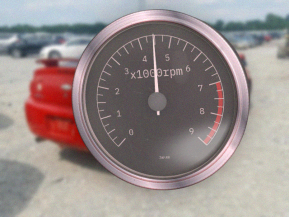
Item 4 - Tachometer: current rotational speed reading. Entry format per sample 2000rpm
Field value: 4500rpm
